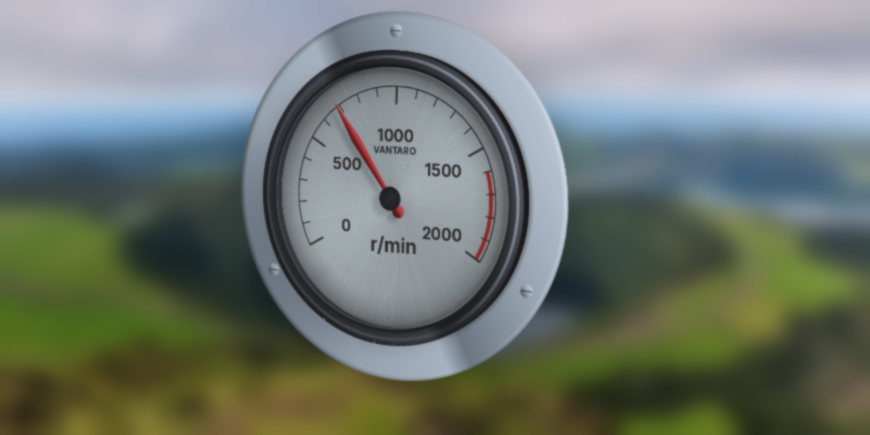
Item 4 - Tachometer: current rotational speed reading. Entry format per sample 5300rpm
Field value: 700rpm
